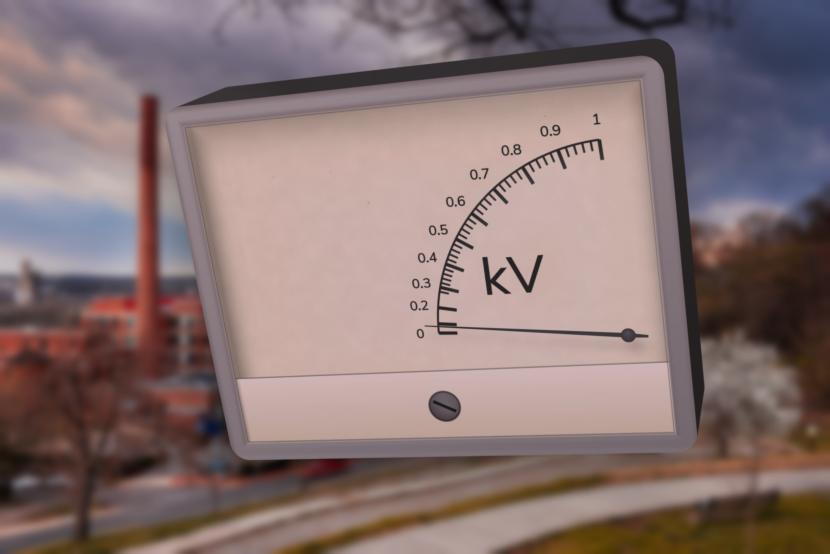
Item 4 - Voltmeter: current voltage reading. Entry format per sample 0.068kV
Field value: 0.1kV
